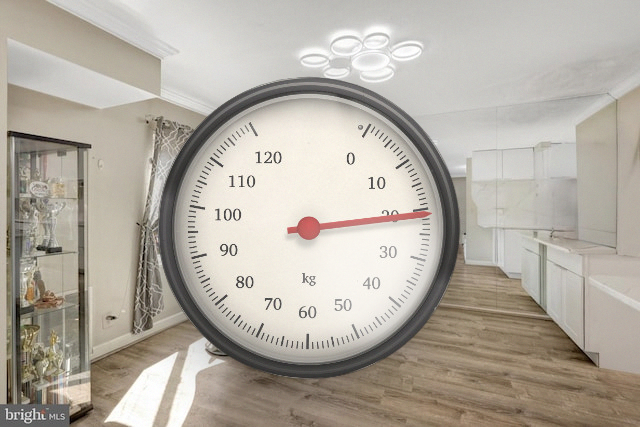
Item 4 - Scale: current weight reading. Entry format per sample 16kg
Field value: 21kg
